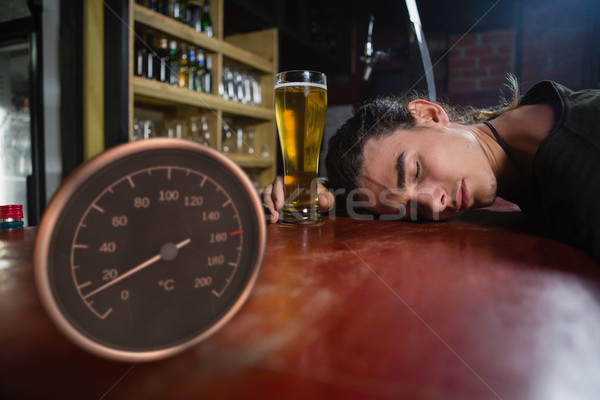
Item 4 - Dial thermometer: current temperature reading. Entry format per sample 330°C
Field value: 15°C
